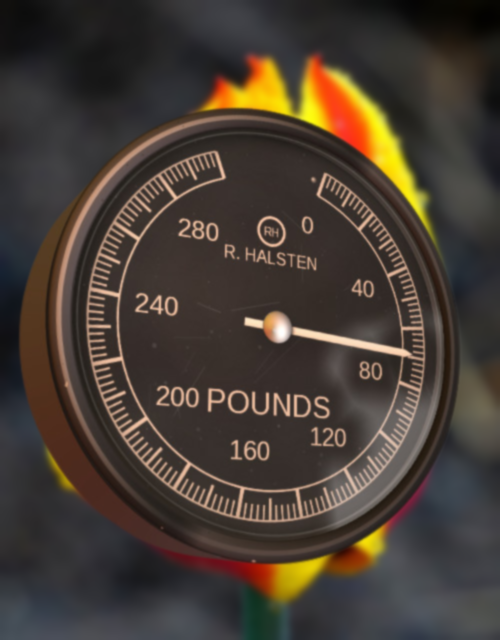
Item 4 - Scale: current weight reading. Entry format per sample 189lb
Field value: 70lb
